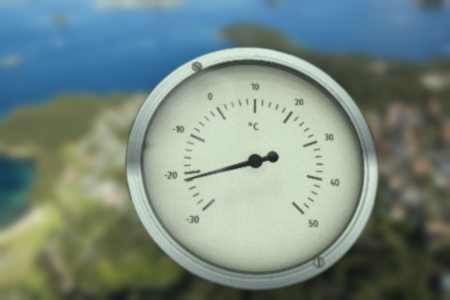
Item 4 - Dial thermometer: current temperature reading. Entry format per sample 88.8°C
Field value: -22°C
